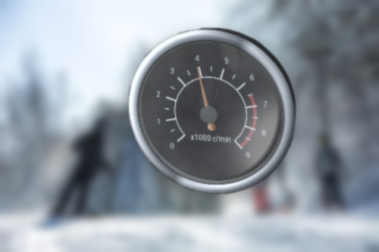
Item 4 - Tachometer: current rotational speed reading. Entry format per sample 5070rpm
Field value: 4000rpm
